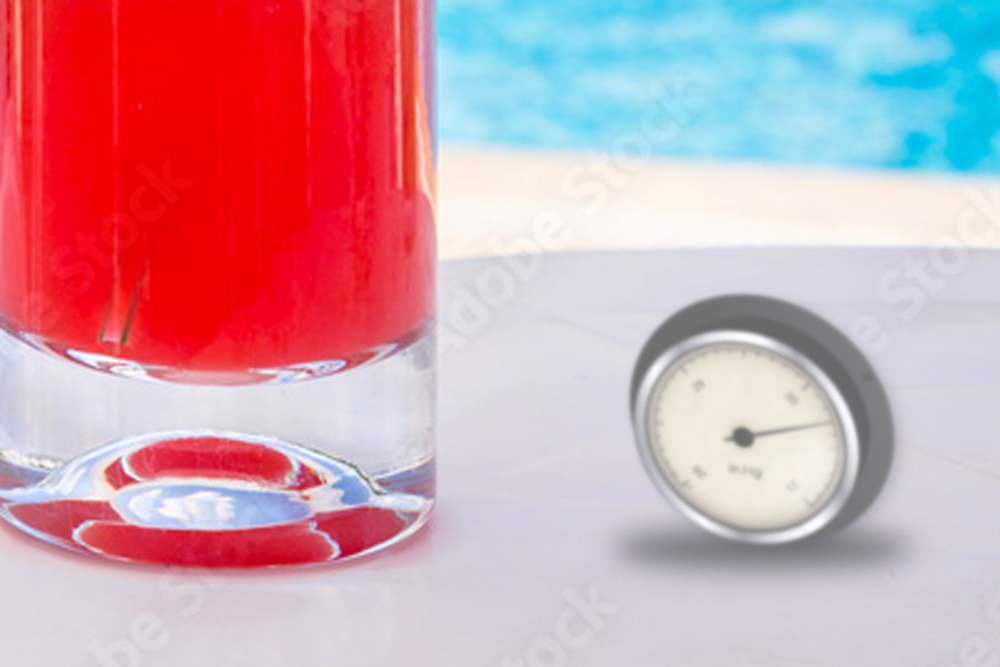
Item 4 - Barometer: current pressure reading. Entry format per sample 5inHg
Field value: 30.3inHg
